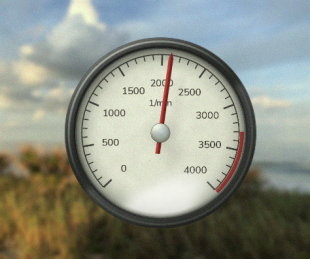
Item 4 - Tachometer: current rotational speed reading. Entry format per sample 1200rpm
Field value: 2100rpm
